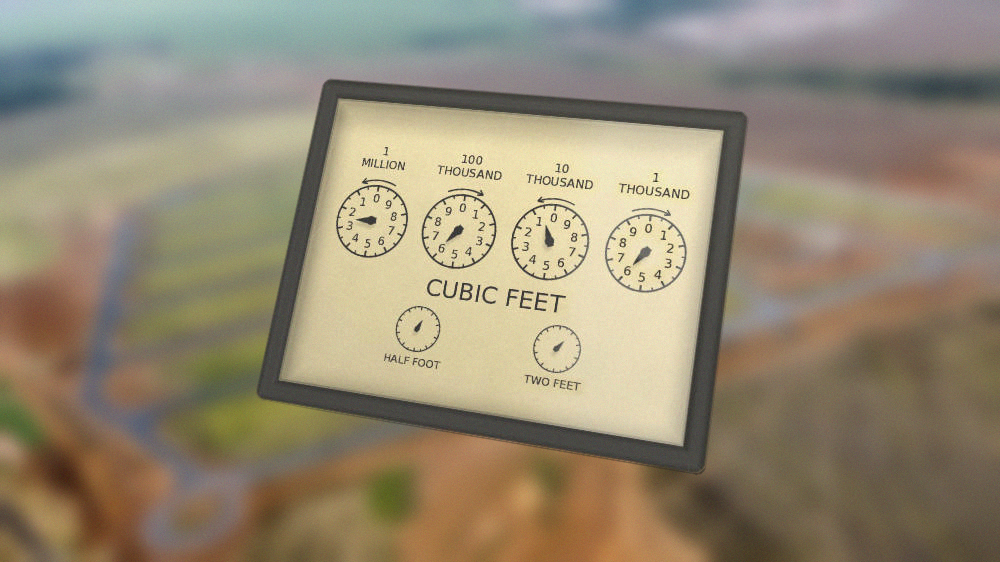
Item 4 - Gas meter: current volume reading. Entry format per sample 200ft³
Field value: 260600ft³
